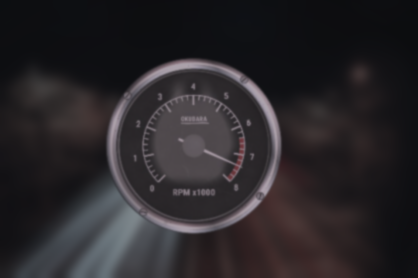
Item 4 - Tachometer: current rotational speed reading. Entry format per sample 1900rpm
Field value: 7400rpm
